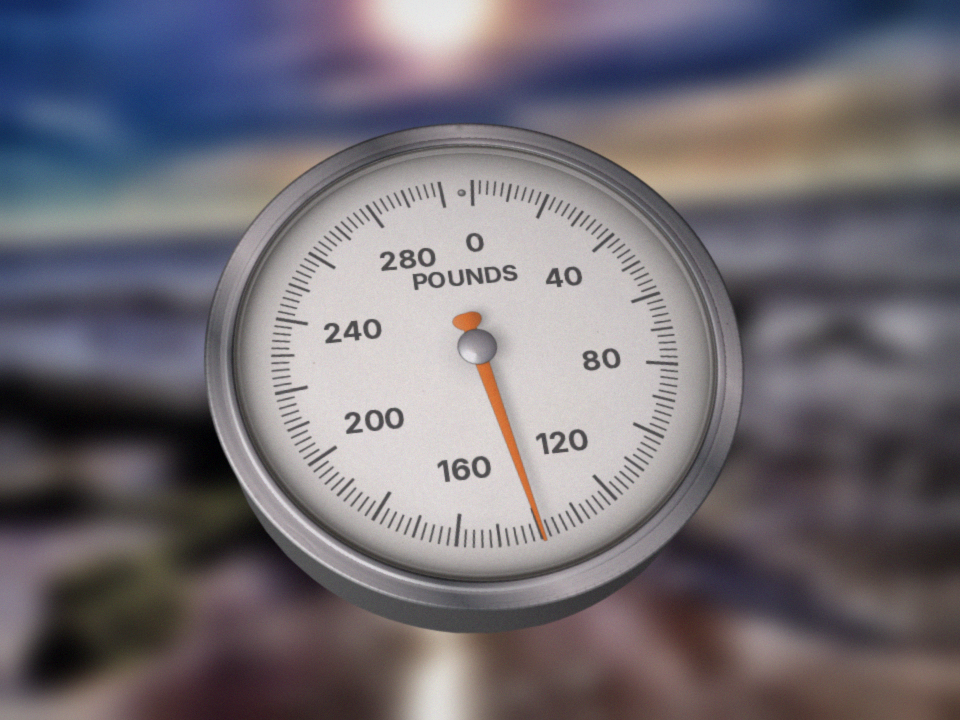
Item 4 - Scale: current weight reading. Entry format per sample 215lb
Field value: 140lb
